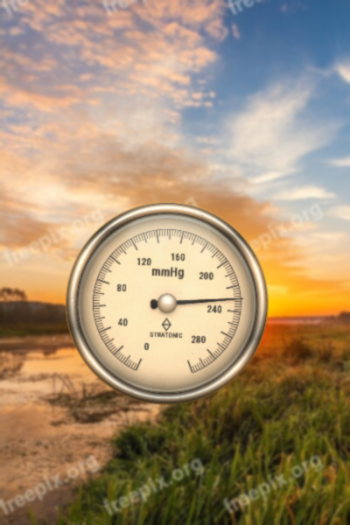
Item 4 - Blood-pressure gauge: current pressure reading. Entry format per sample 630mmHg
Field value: 230mmHg
